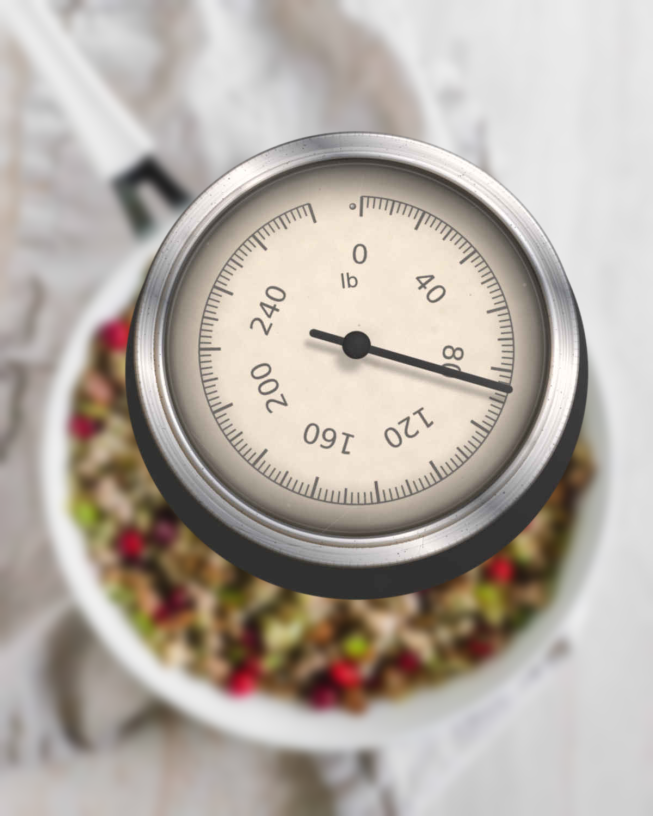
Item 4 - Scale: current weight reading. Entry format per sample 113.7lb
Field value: 86lb
